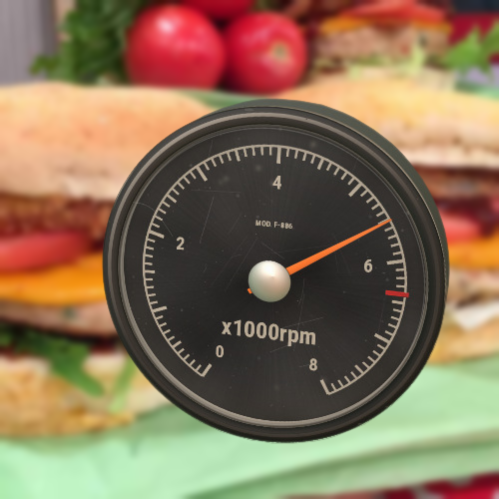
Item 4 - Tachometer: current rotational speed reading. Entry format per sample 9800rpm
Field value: 5500rpm
